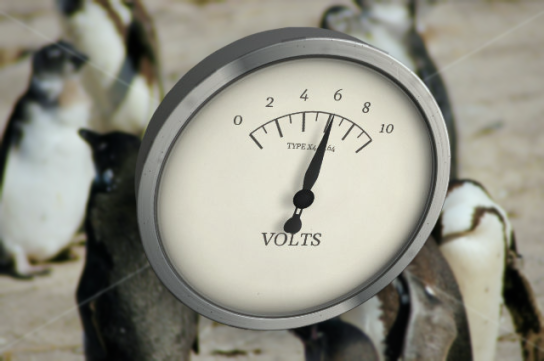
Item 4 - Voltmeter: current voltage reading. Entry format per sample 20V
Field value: 6V
